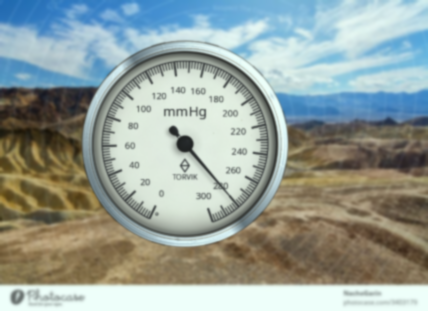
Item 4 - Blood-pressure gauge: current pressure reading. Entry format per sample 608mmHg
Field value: 280mmHg
